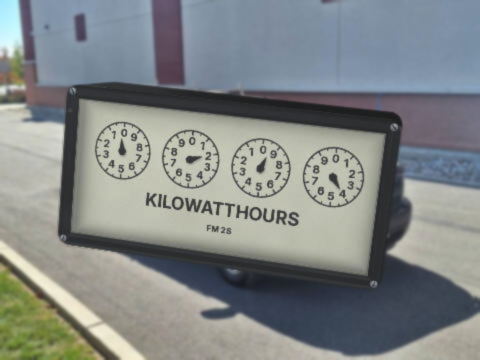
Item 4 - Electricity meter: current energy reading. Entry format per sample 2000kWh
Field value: 194kWh
